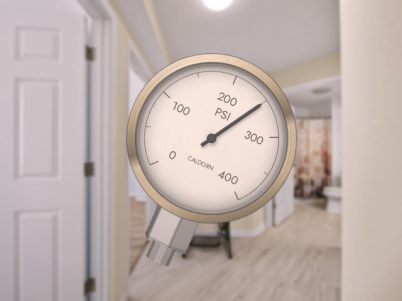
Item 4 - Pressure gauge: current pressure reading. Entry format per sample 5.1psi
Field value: 250psi
